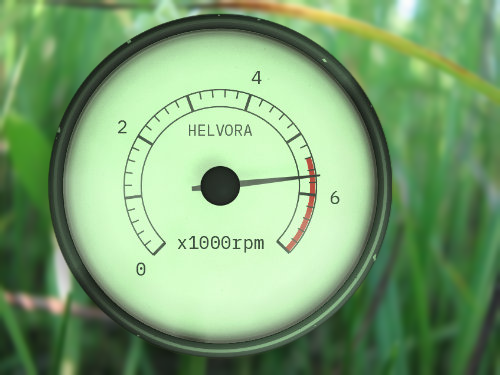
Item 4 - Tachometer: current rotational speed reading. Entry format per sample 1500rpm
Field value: 5700rpm
